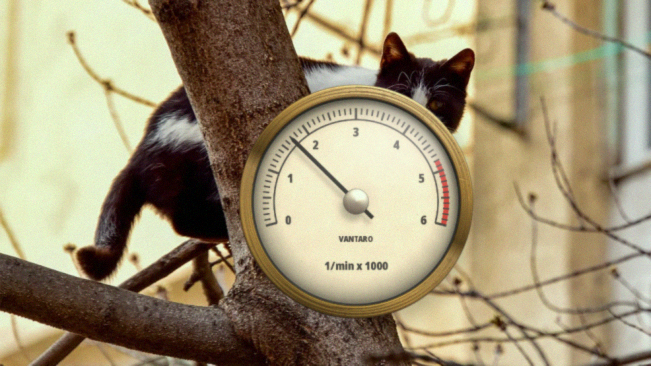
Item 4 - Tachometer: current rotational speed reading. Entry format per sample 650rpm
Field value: 1700rpm
